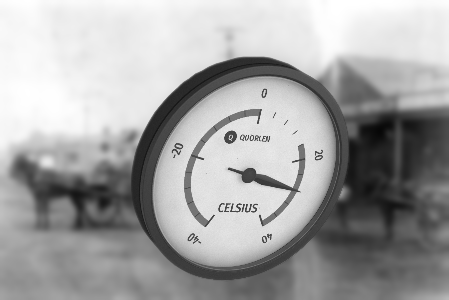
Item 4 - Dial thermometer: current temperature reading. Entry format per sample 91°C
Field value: 28°C
